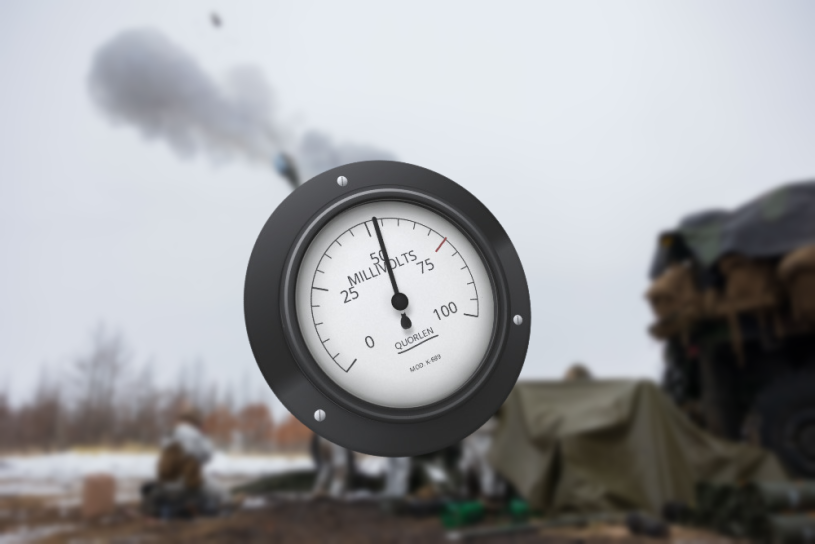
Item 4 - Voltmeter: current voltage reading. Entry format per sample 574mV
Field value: 52.5mV
